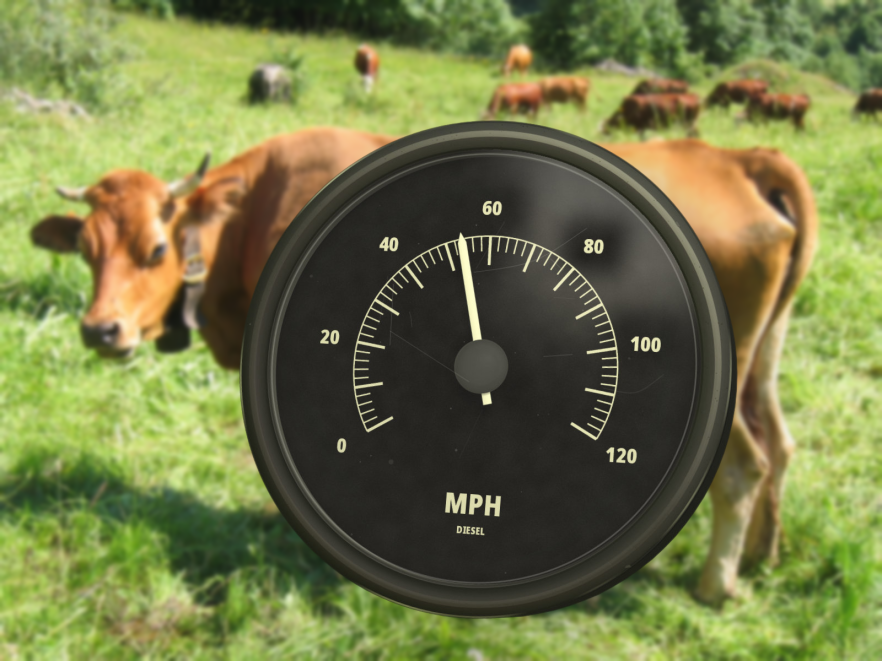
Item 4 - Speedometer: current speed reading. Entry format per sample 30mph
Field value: 54mph
